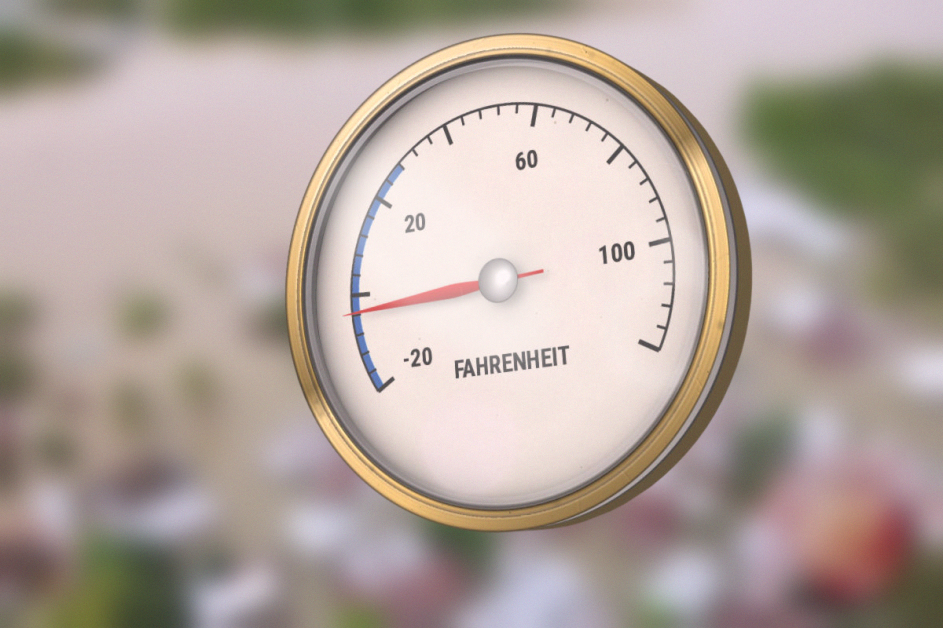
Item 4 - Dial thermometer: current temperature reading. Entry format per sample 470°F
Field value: -4°F
